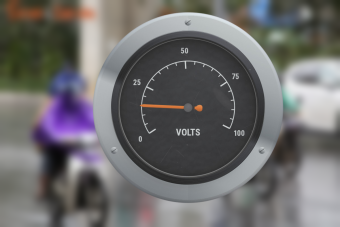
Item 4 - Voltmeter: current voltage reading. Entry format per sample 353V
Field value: 15V
